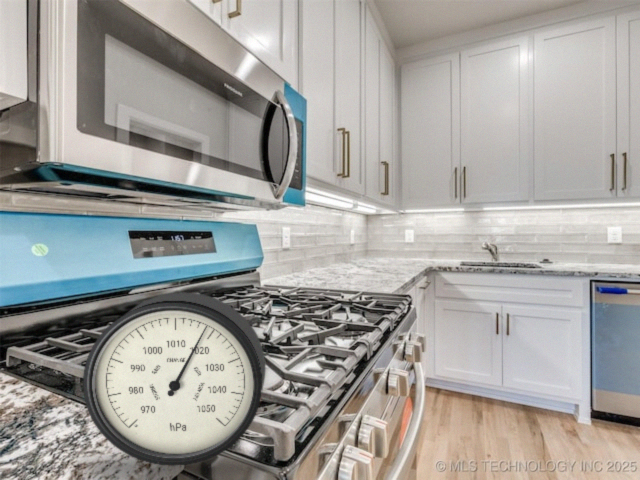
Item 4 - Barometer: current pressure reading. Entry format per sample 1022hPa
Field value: 1018hPa
